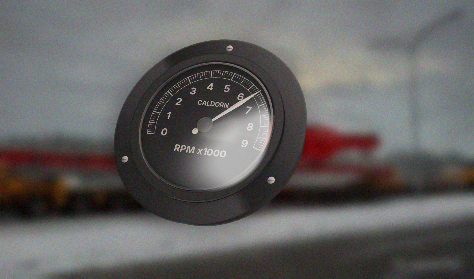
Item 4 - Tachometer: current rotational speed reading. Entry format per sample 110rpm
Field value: 6500rpm
